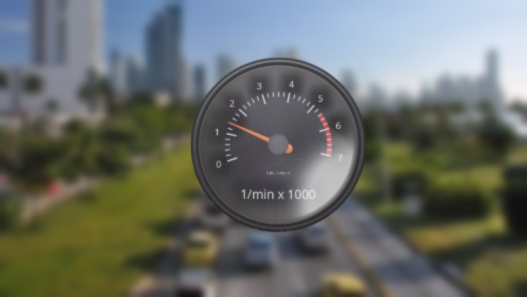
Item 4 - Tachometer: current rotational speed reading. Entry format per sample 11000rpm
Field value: 1400rpm
